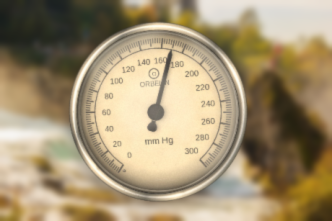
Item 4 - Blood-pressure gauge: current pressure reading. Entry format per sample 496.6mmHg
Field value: 170mmHg
